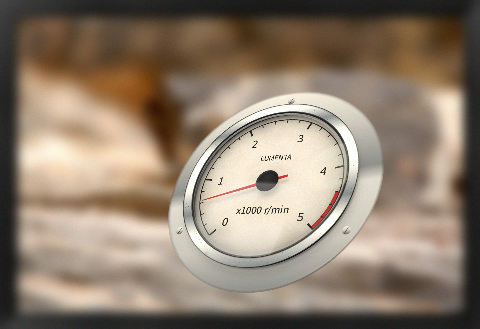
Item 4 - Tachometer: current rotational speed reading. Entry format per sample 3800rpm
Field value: 600rpm
